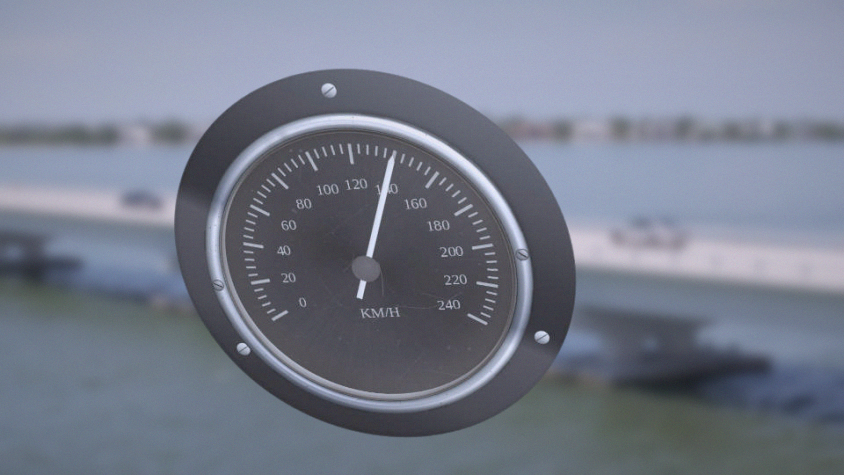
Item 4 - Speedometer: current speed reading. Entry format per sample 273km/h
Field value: 140km/h
